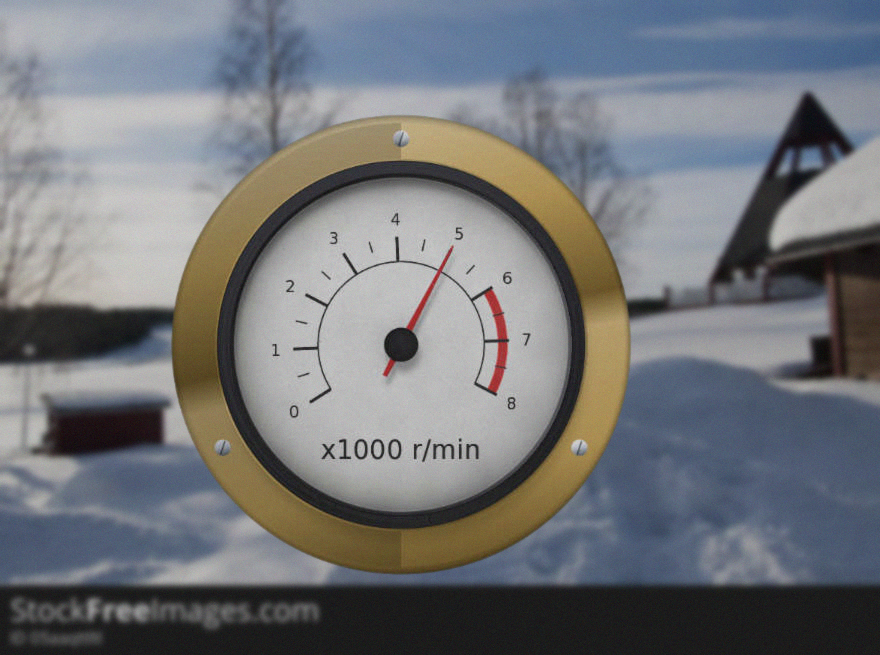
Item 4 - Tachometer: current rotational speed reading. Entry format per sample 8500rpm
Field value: 5000rpm
